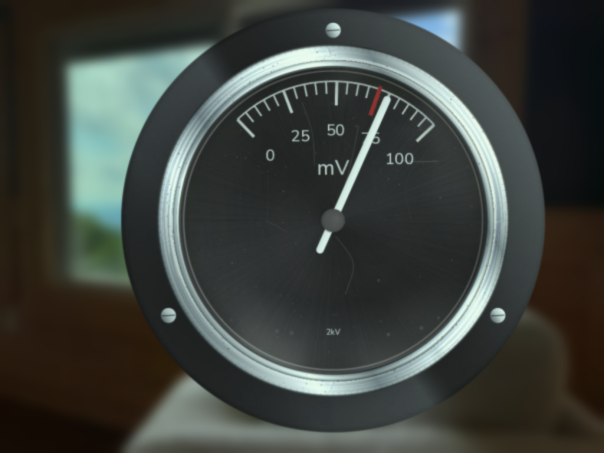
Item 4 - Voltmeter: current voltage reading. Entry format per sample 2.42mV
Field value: 75mV
